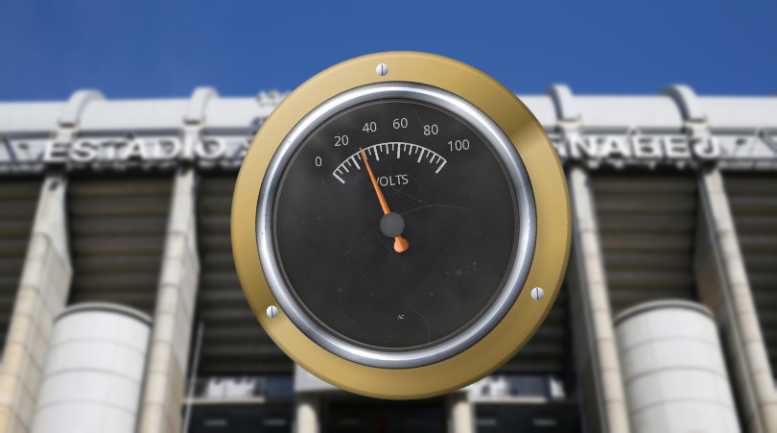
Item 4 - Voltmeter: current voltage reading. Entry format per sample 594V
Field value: 30V
